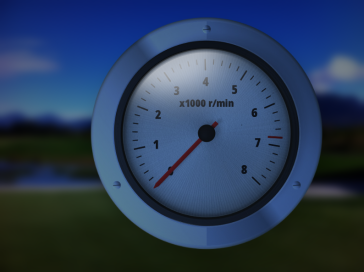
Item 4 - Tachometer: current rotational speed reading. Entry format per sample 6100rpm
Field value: 0rpm
